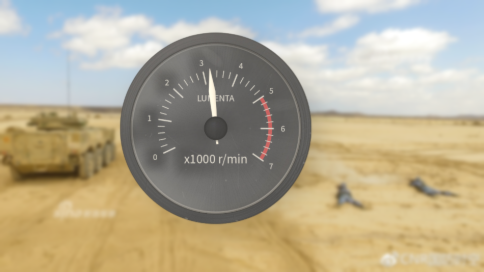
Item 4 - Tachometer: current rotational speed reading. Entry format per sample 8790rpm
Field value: 3200rpm
